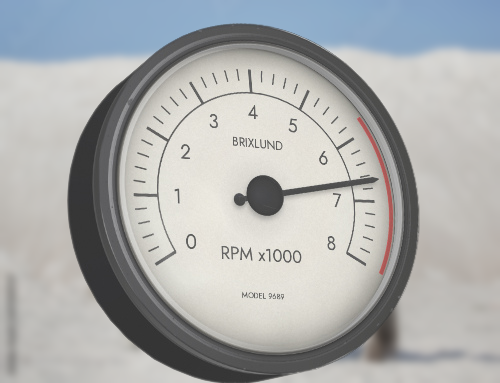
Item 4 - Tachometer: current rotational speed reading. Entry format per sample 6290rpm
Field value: 6700rpm
